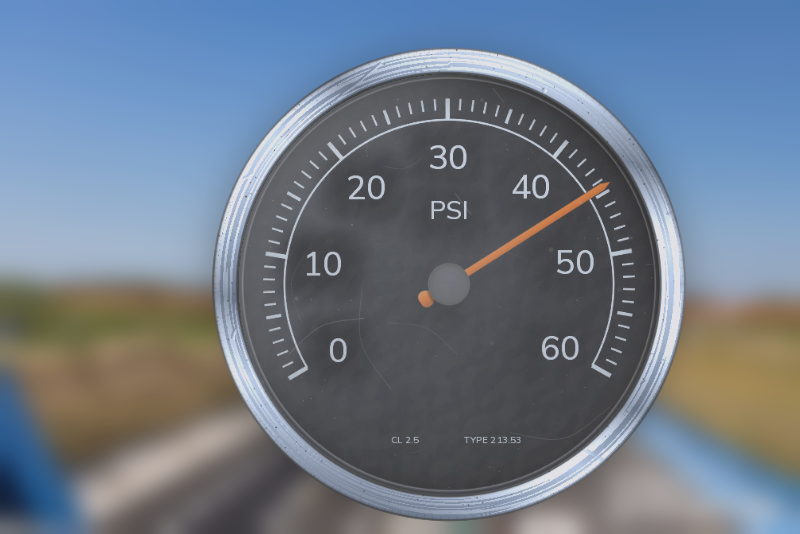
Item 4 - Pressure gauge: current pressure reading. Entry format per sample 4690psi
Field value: 44.5psi
